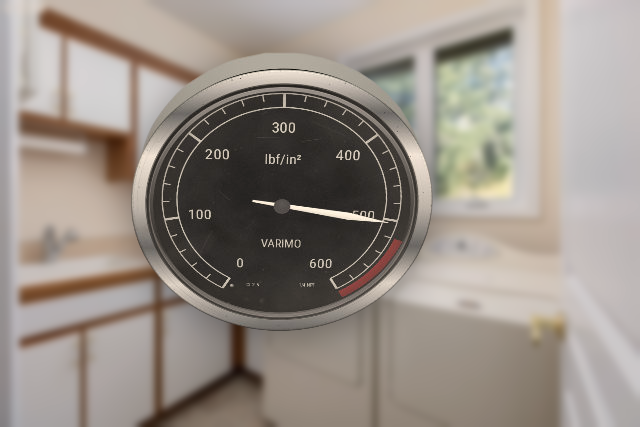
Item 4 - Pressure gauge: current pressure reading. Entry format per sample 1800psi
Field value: 500psi
